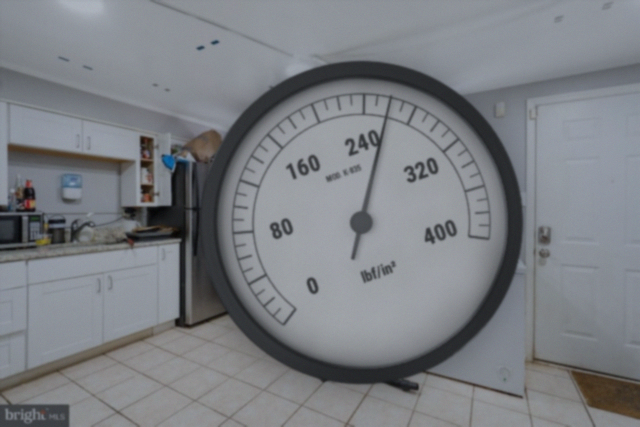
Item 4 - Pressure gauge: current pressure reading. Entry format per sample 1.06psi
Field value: 260psi
